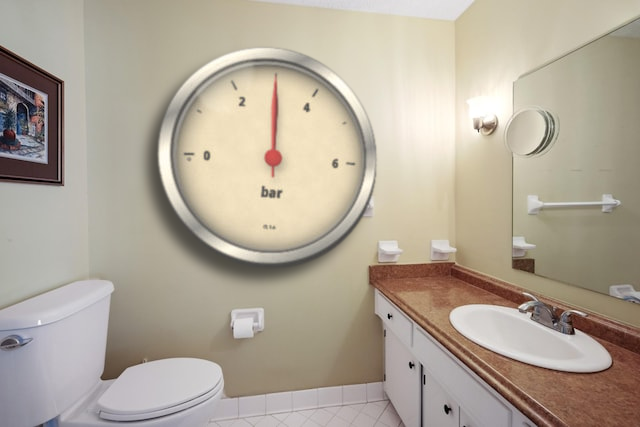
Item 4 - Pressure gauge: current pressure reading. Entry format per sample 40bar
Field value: 3bar
